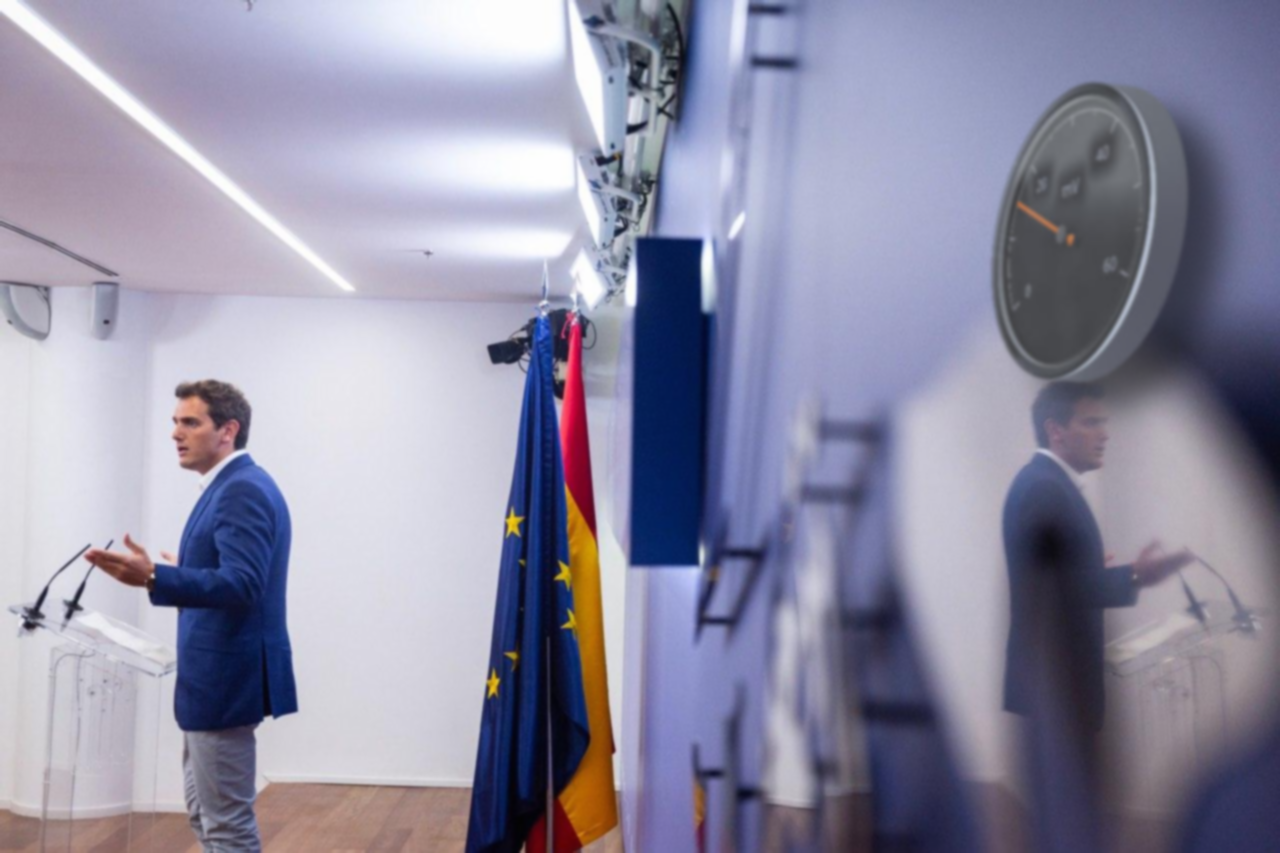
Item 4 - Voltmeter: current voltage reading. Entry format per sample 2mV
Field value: 15mV
